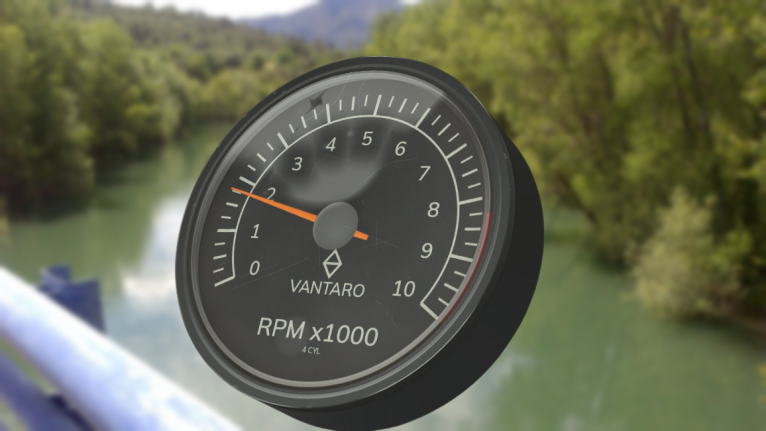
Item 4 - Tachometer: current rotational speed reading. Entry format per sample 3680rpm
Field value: 1750rpm
